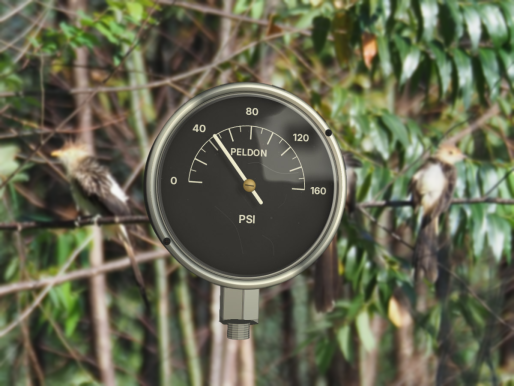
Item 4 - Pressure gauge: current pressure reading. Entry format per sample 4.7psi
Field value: 45psi
